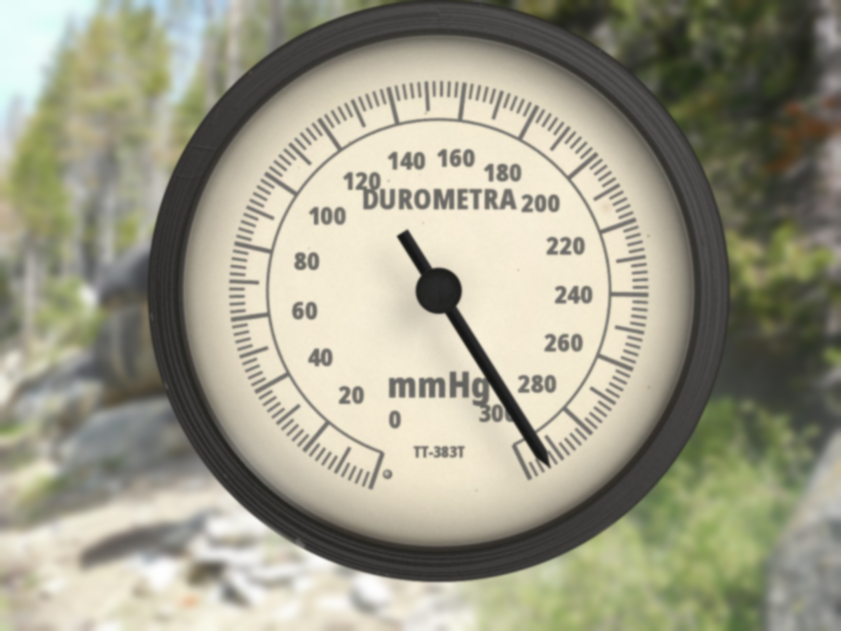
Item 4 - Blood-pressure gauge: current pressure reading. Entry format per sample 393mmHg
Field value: 294mmHg
